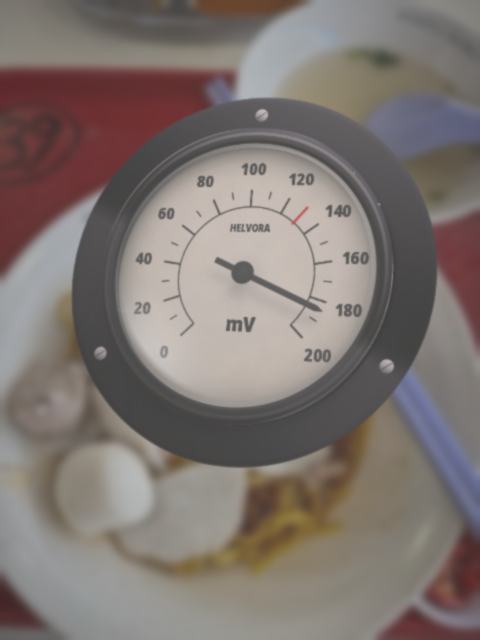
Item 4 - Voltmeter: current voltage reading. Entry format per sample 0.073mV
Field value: 185mV
